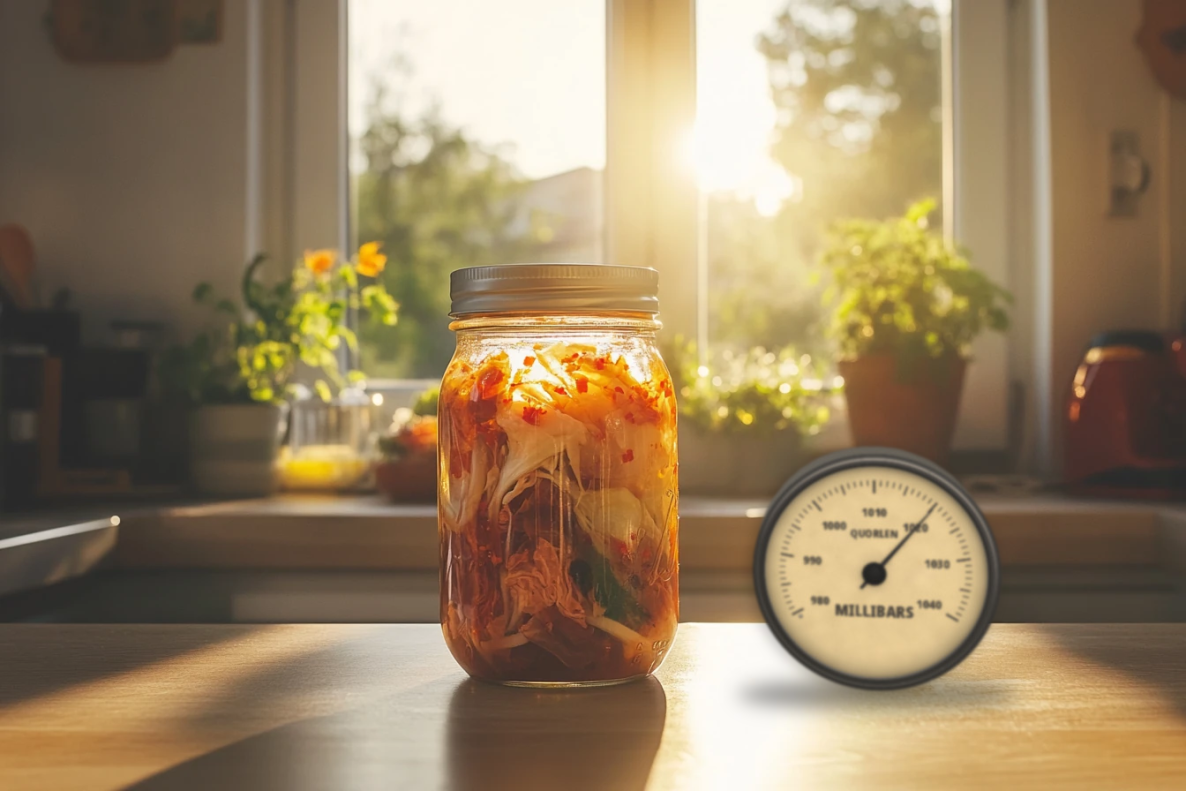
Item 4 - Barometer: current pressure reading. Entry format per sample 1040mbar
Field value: 1020mbar
